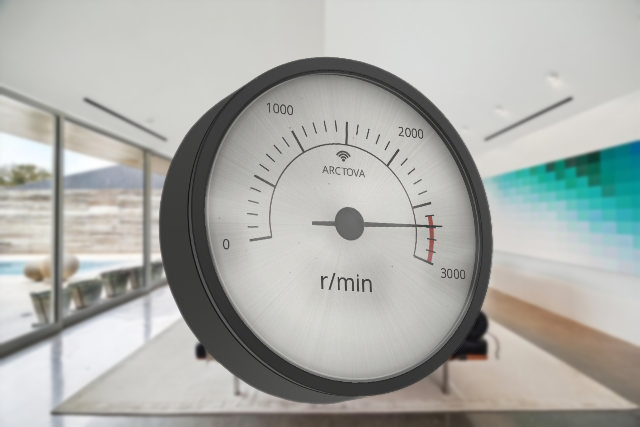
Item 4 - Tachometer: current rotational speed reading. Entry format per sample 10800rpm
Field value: 2700rpm
